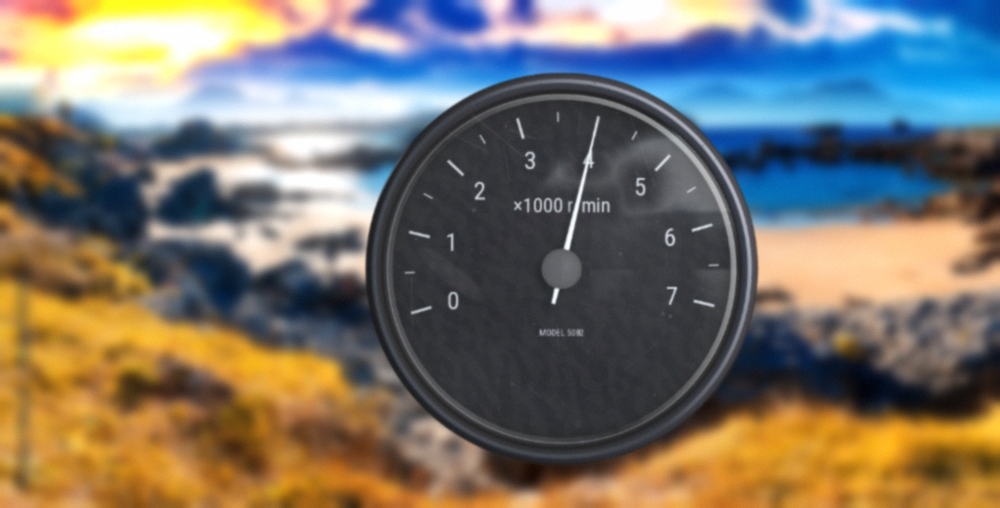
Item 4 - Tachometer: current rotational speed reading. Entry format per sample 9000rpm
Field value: 4000rpm
